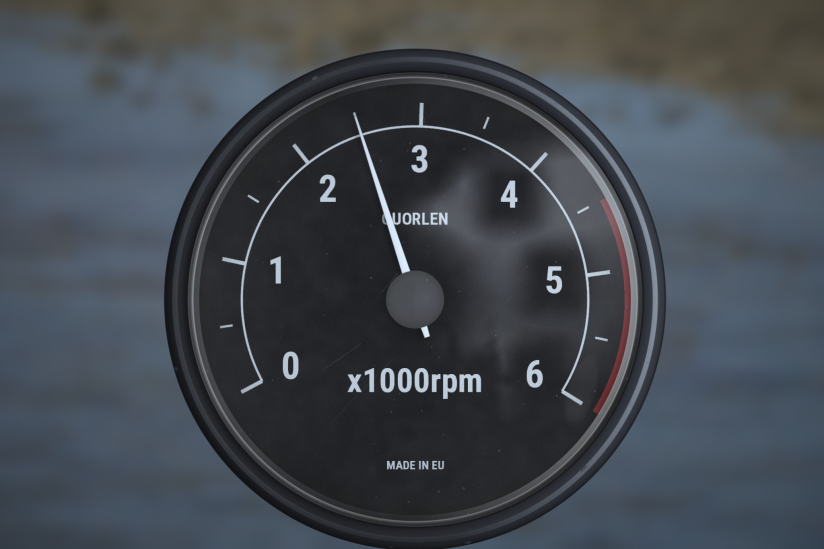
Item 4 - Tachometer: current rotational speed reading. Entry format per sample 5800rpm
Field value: 2500rpm
